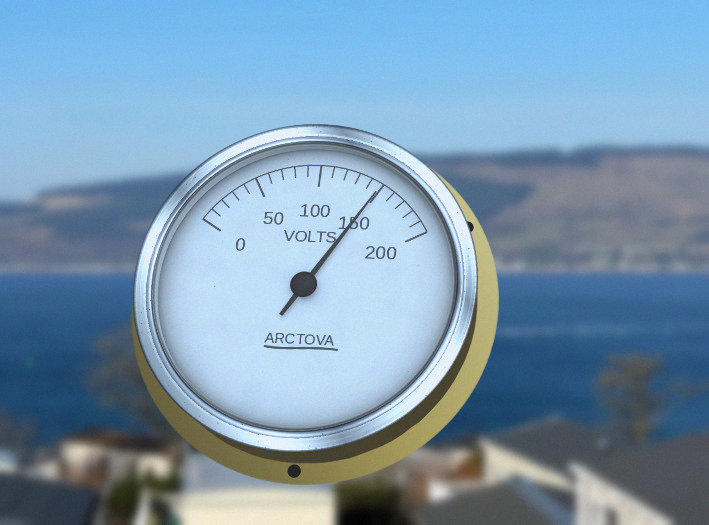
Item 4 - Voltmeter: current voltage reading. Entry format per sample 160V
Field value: 150V
